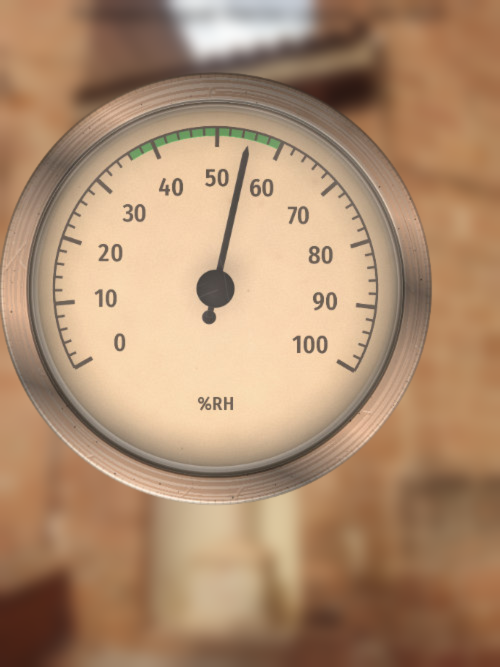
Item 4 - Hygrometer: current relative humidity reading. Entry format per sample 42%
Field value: 55%
